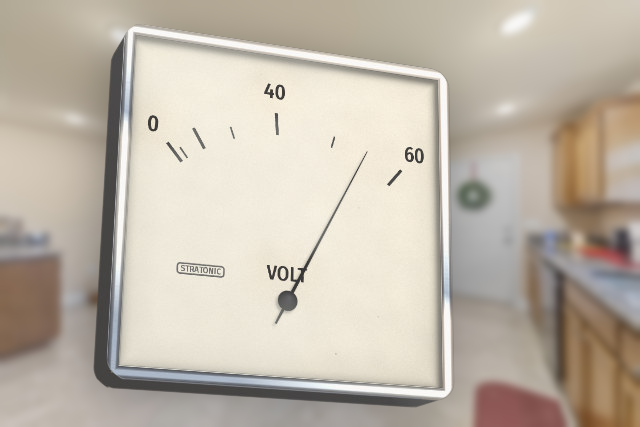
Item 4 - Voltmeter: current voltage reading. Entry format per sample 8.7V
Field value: 55V
